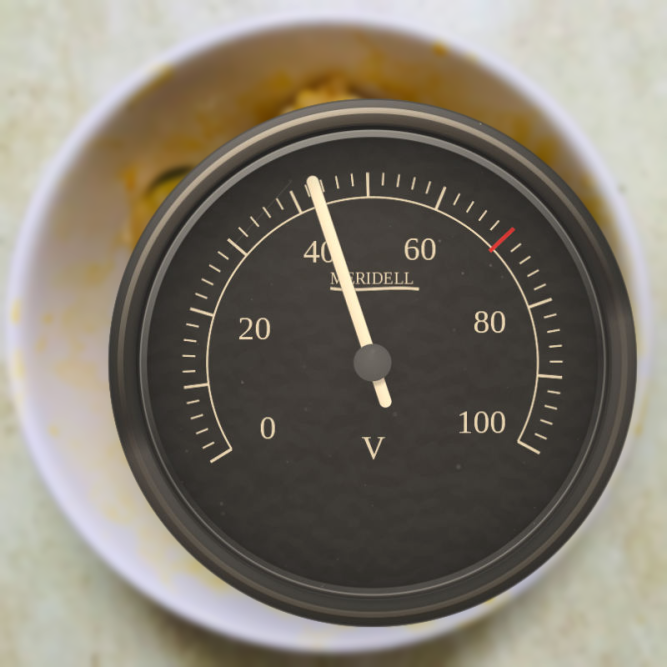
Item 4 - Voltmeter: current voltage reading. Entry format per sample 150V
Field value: 43V
